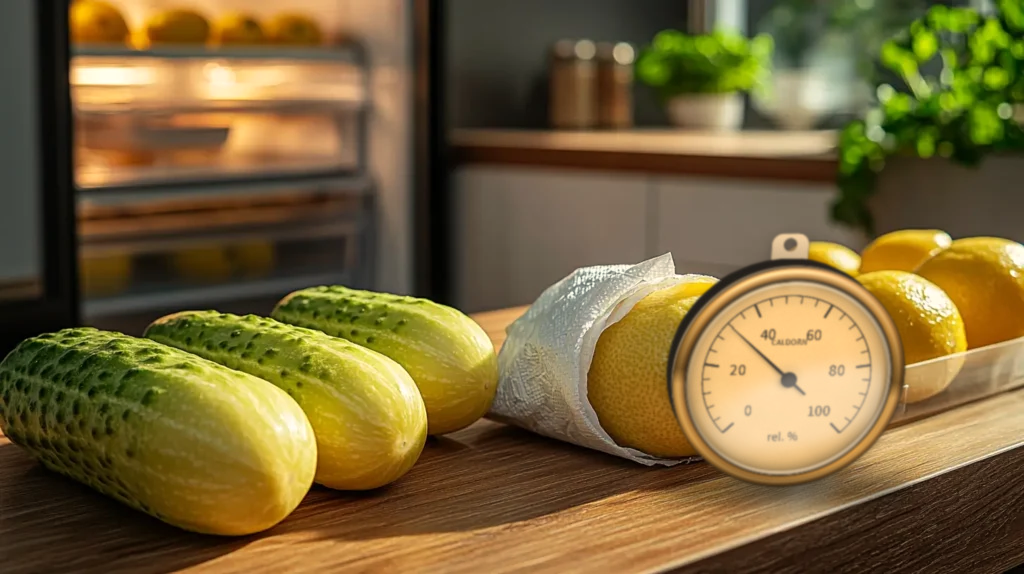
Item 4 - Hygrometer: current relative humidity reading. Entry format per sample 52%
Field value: 32%
